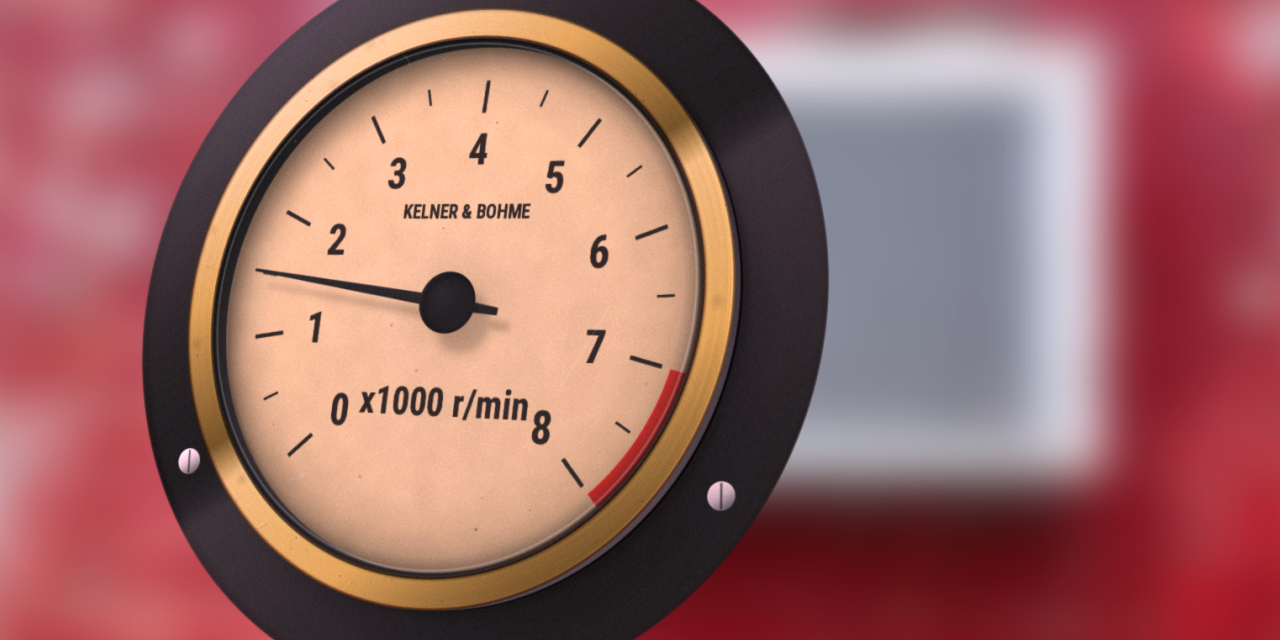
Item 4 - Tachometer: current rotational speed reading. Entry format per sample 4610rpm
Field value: 1500rpm
